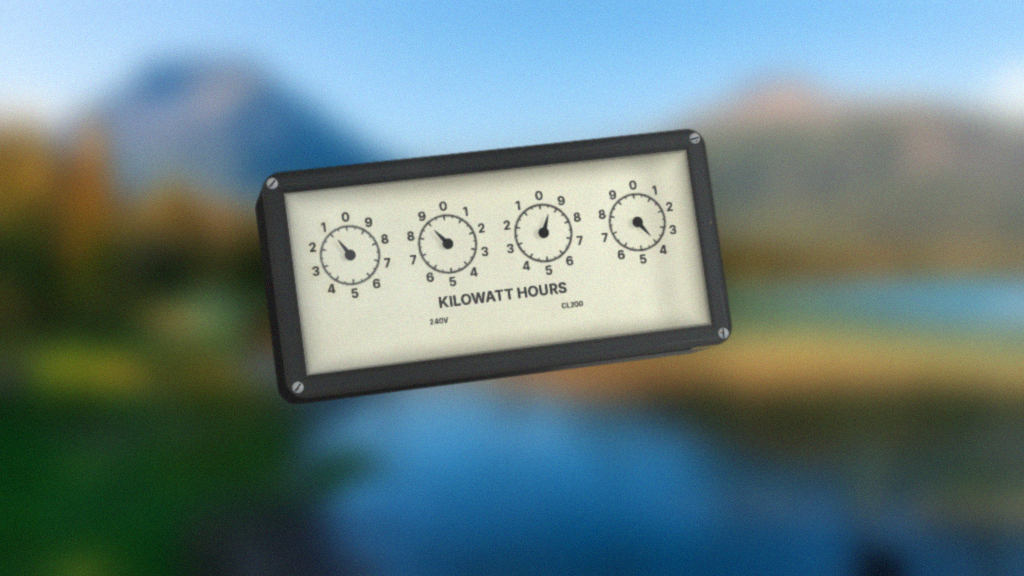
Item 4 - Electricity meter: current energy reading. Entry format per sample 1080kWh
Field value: 894kWh
